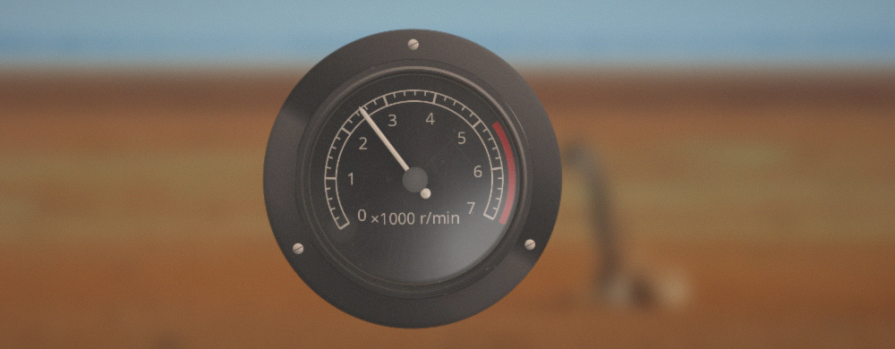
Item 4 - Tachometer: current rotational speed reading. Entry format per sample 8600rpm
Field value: 2500rpm
